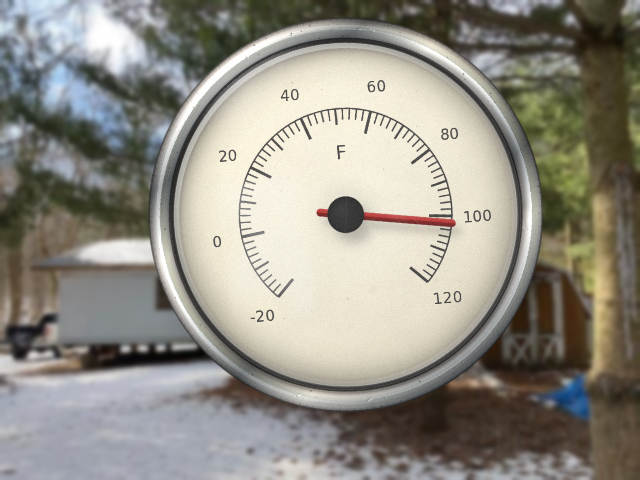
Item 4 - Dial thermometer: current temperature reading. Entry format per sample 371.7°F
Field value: 102°F
